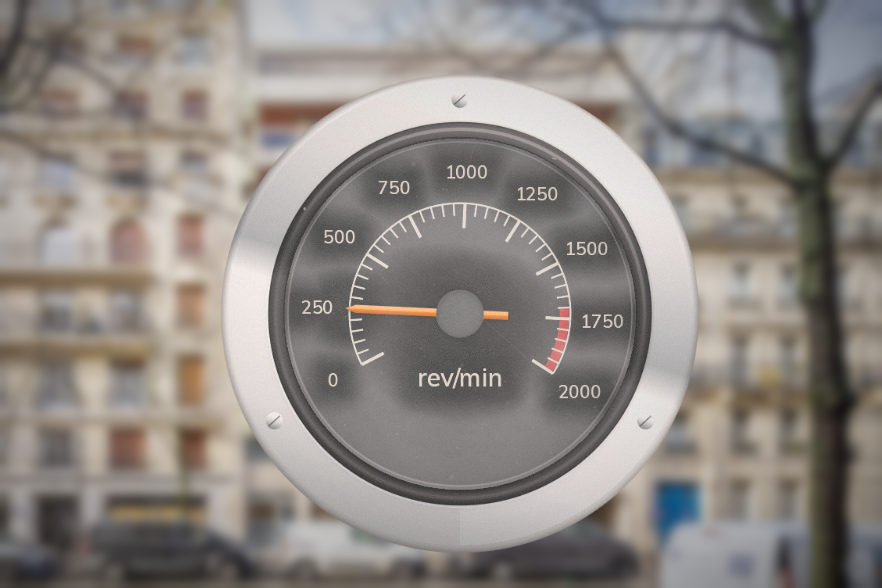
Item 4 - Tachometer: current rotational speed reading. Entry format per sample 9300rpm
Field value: 250rpm
